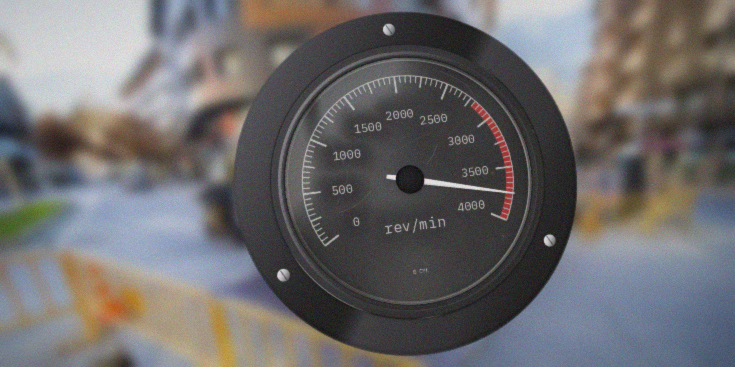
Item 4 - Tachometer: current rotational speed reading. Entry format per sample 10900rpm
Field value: 3750rpm
